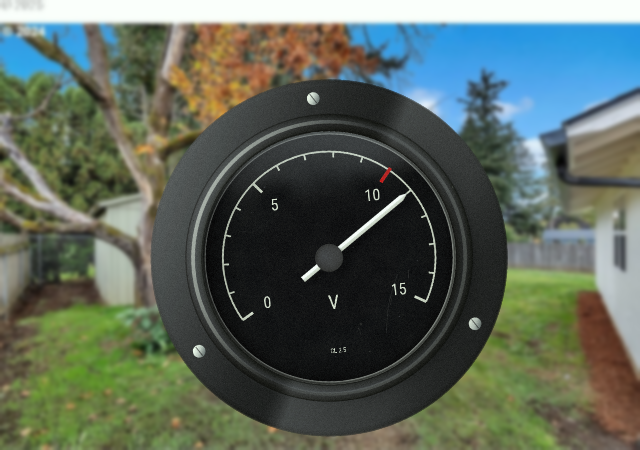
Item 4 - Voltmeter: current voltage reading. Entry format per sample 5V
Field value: 11V
